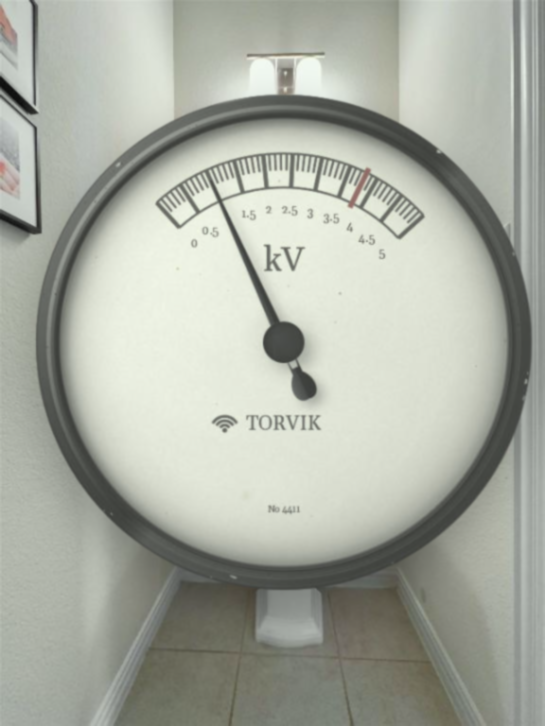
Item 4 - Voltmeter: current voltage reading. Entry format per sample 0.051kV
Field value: 1kV
